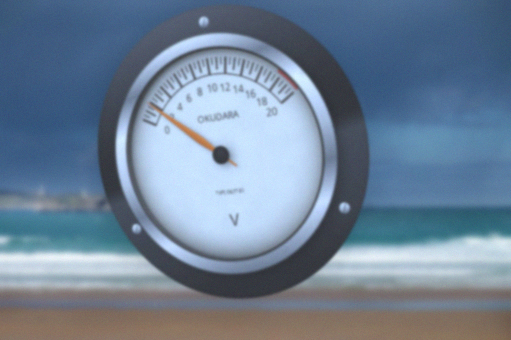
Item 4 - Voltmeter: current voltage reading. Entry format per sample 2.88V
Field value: 2V
